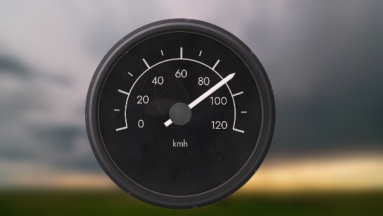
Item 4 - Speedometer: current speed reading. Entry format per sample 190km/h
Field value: 90km/h
